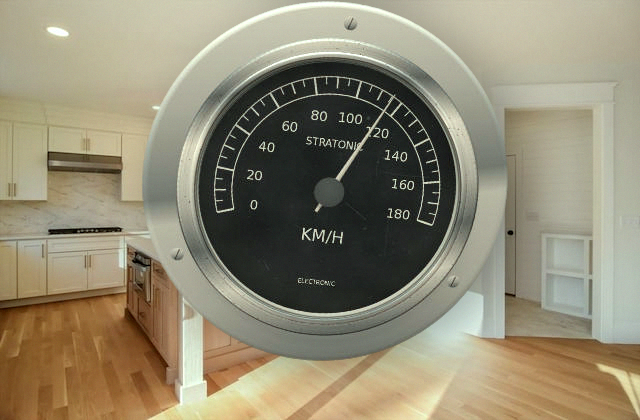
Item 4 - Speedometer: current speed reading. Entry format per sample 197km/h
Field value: 115km/h
